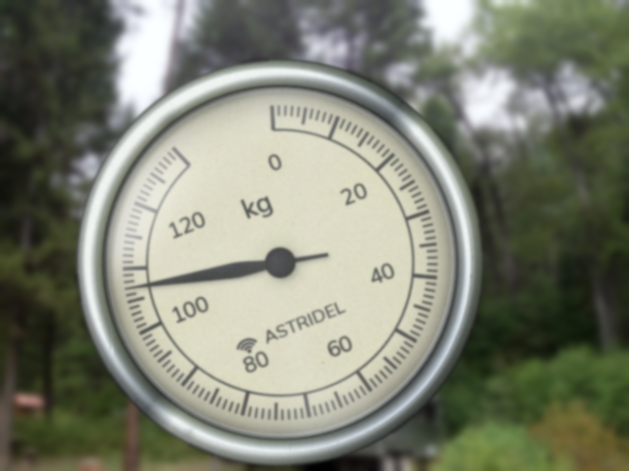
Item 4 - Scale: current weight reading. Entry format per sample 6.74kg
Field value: 107kg
